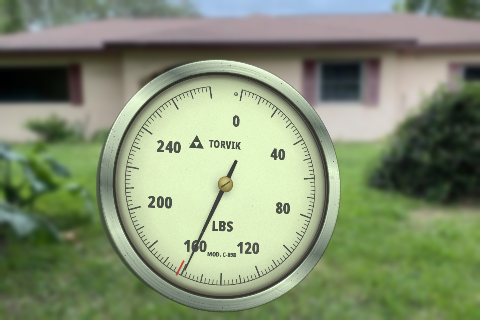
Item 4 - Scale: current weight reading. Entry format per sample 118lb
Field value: 160lb
